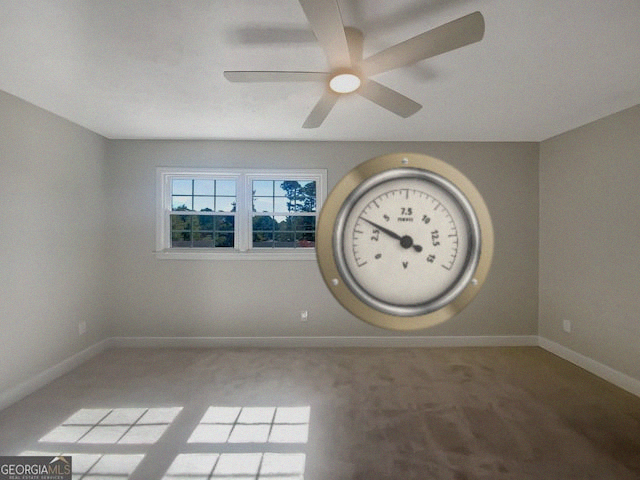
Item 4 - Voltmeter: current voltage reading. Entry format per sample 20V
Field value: 3.5V
